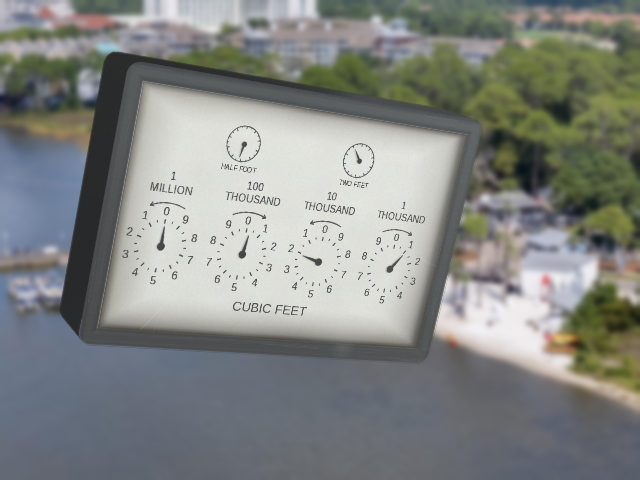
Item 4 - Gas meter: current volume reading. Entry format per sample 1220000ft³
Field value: 2100ft³
